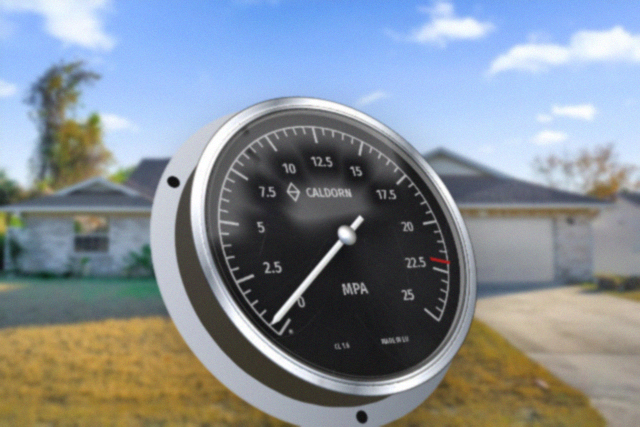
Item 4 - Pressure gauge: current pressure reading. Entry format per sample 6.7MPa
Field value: 0.5MPa
